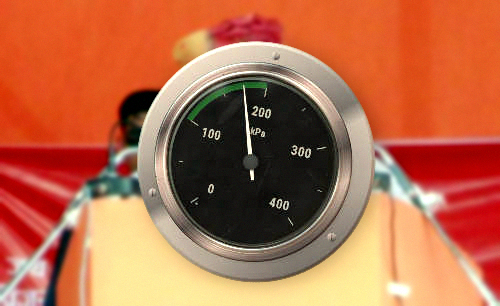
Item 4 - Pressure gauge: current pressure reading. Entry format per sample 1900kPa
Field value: 175kPa
